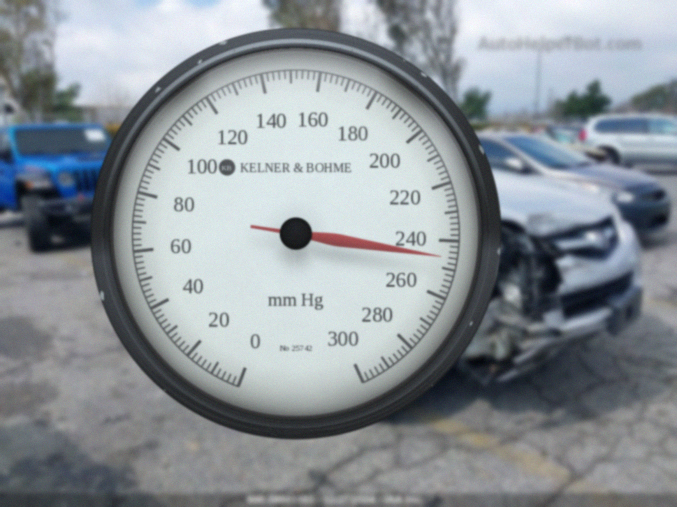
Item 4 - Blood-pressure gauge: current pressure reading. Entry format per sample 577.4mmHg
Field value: 246mmHg
